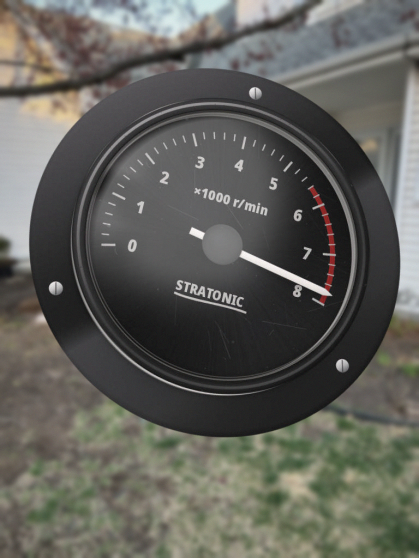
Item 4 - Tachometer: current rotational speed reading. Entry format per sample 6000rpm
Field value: 7800rpm
